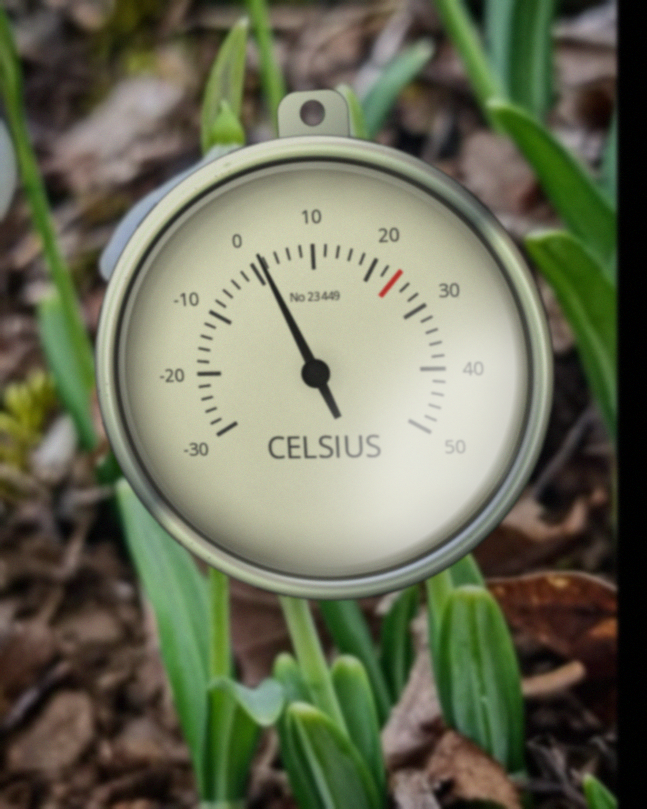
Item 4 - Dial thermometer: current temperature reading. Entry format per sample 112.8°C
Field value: 2°C
